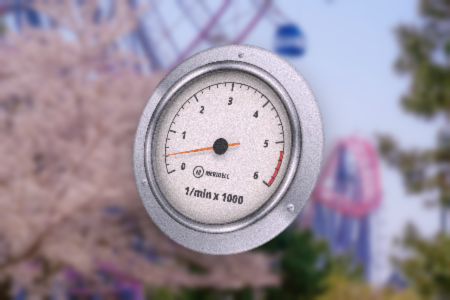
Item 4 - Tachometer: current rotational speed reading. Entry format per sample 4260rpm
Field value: 400rpm
